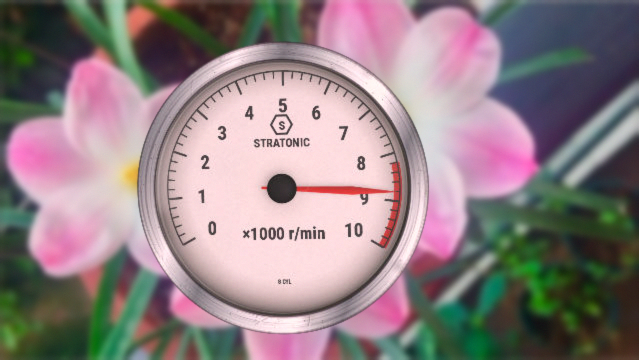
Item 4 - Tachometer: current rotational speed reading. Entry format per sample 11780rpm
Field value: 8800rpm
